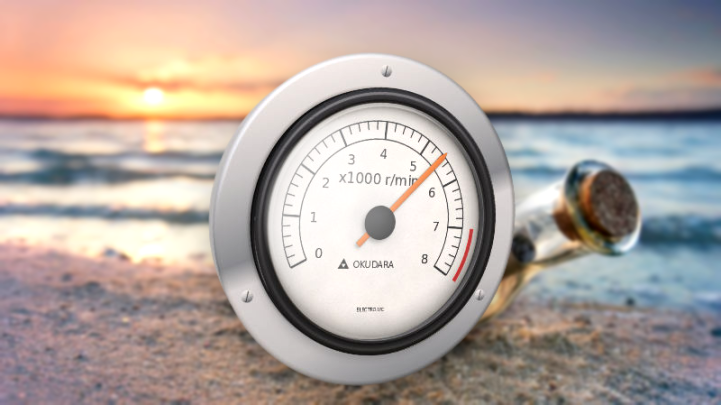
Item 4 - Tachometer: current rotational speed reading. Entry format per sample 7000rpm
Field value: 5400rpm
